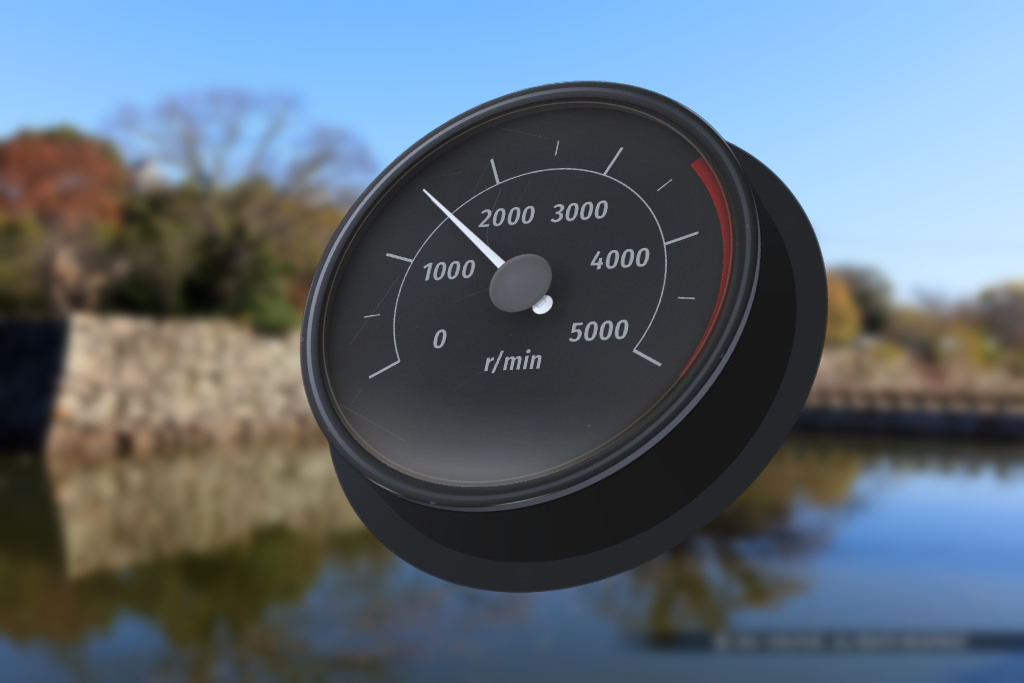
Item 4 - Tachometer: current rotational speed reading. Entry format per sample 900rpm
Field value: 1500rpm
